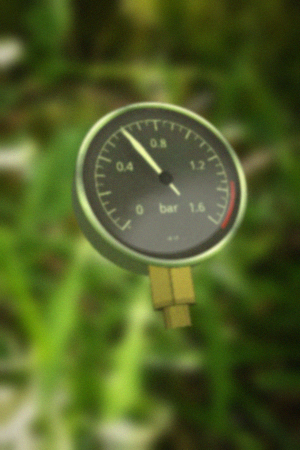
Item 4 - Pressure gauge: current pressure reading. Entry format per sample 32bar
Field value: 0.6bar
